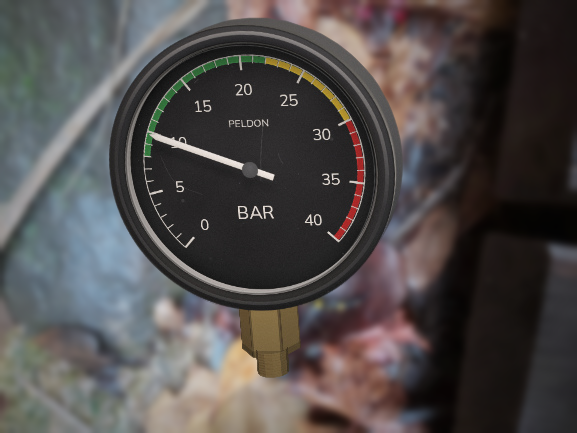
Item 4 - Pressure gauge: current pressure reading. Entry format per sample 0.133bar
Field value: 10bar
